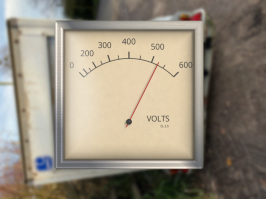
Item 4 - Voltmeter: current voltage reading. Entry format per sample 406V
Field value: 525V
